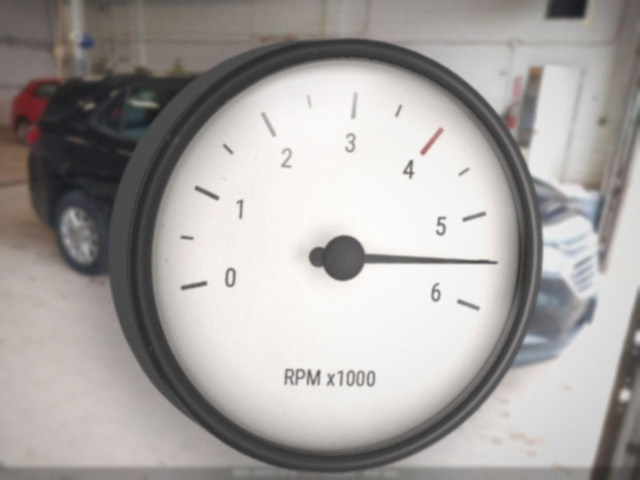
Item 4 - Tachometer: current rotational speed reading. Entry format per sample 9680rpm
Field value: 5500rpm
